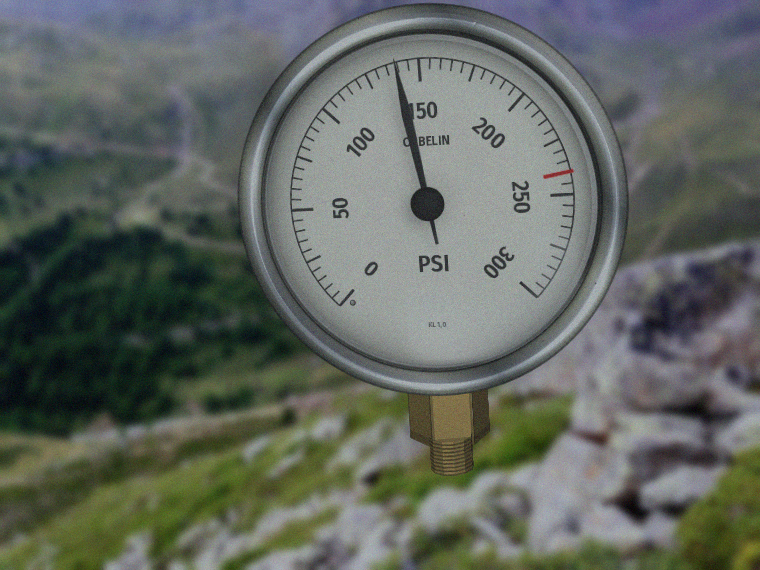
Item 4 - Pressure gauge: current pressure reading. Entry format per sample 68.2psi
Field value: 140psi
